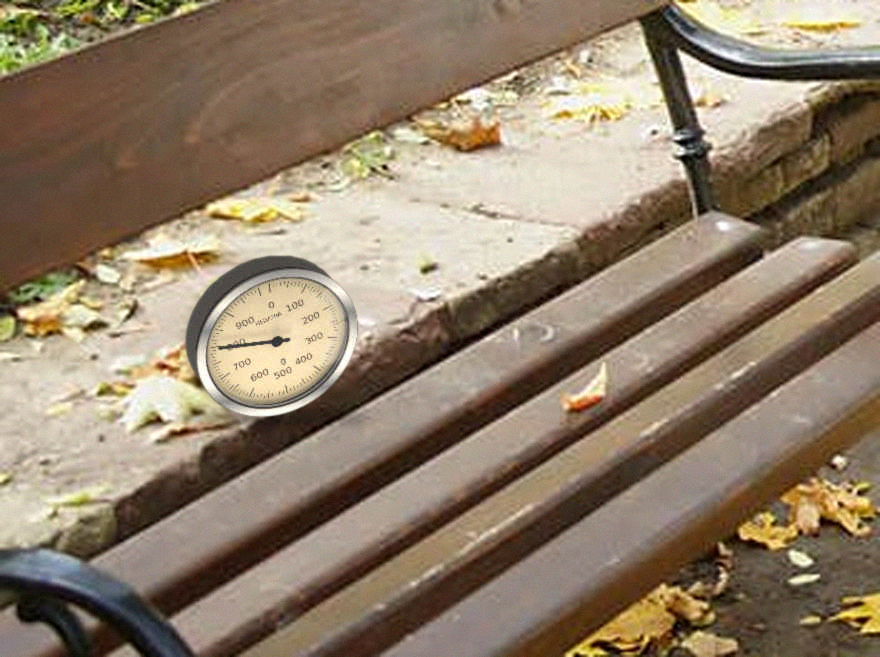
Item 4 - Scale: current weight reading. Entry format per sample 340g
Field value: 800g
